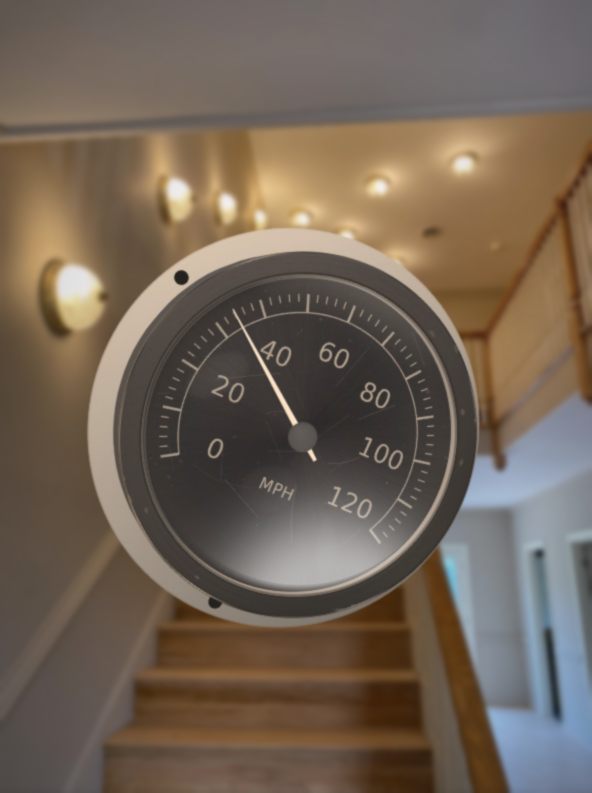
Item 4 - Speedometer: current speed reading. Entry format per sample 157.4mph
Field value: 34mph
